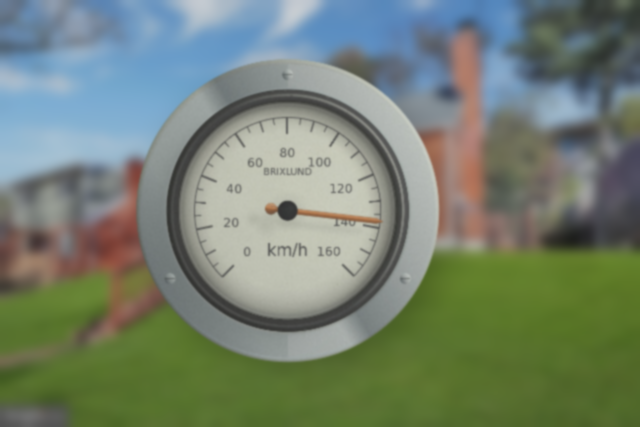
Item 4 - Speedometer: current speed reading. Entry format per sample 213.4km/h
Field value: 137.5km/h
